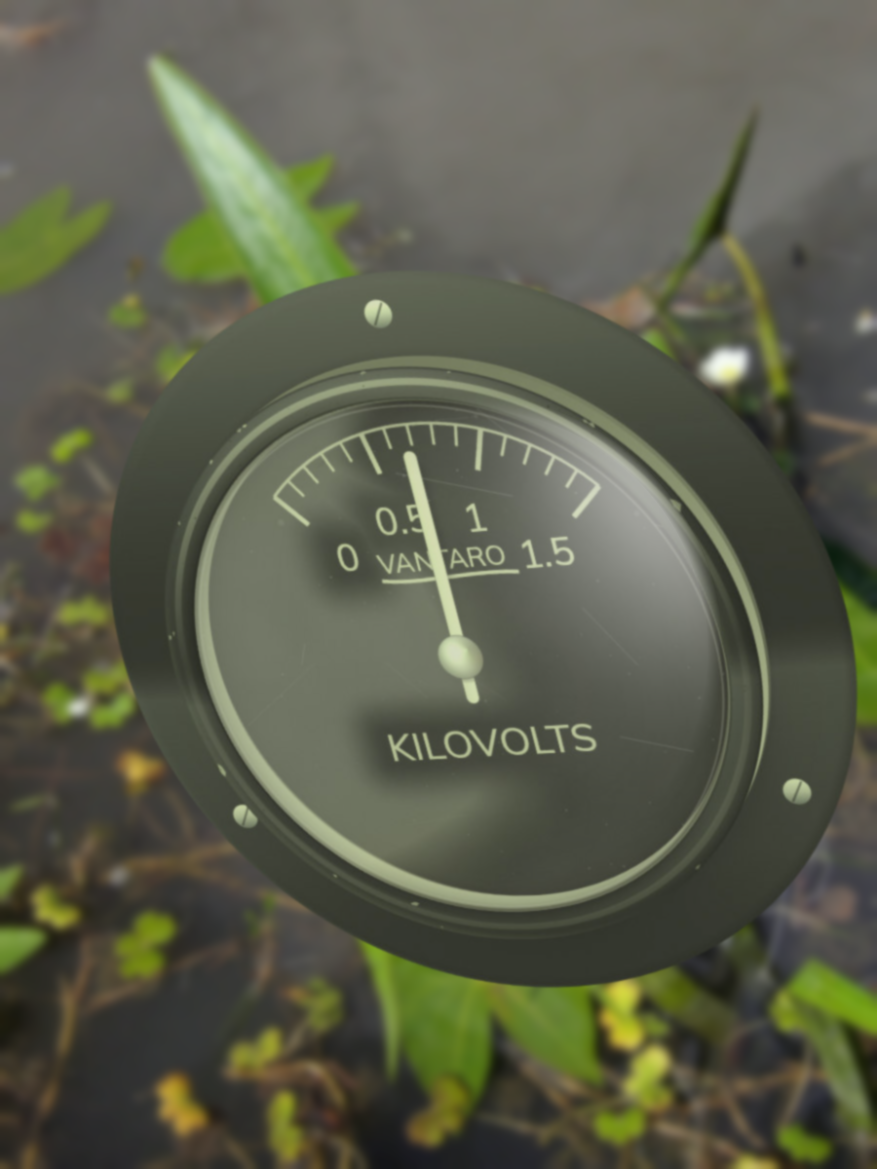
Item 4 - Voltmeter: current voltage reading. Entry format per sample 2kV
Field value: 0.7kV
